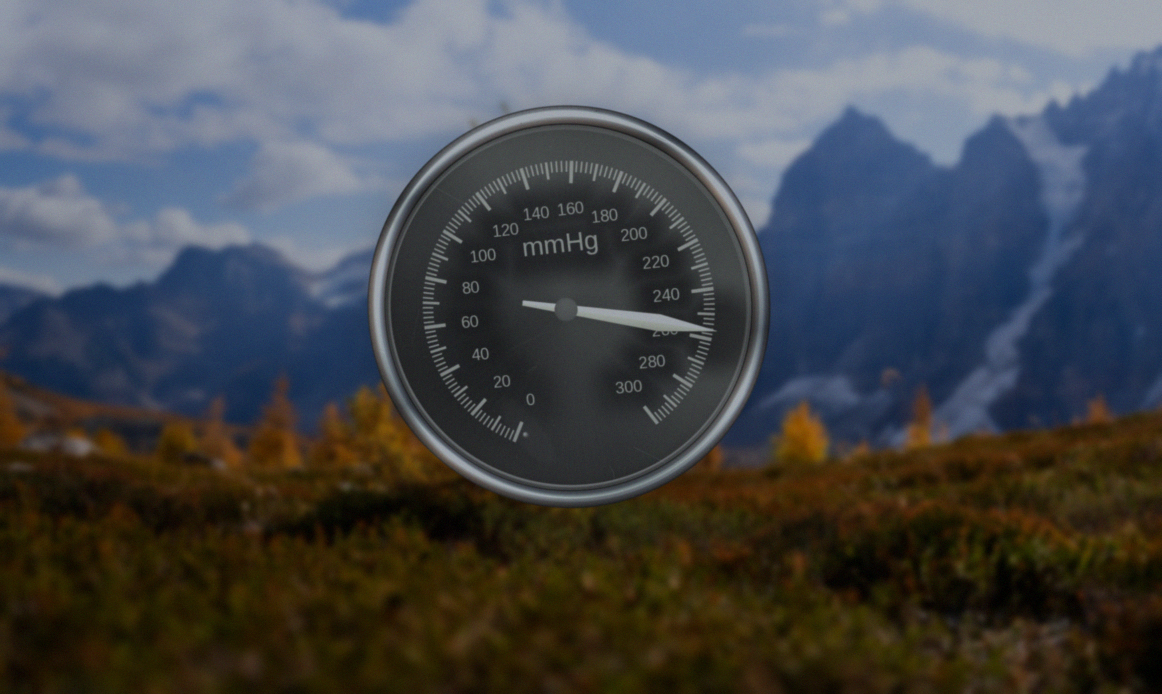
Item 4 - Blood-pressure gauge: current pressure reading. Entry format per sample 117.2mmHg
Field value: 256mmHg
